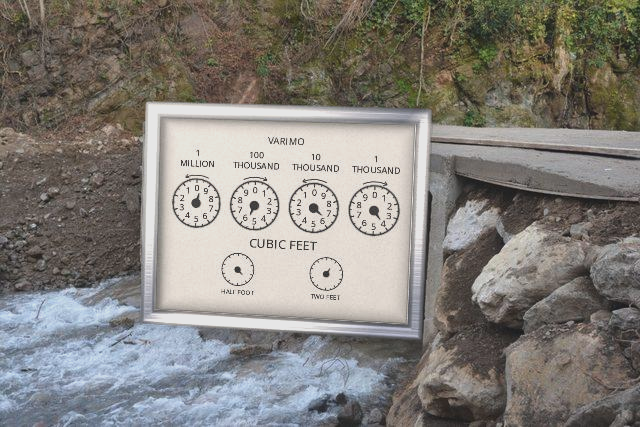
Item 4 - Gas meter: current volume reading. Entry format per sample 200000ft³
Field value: 956400ft³
